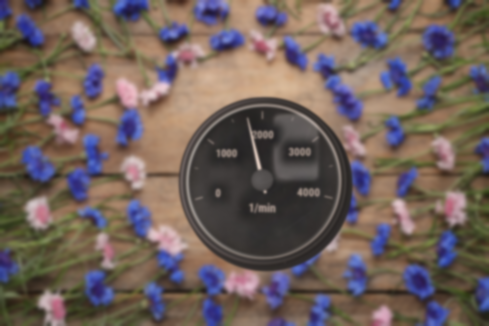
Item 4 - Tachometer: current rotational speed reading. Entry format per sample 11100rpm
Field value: 1750rpm
